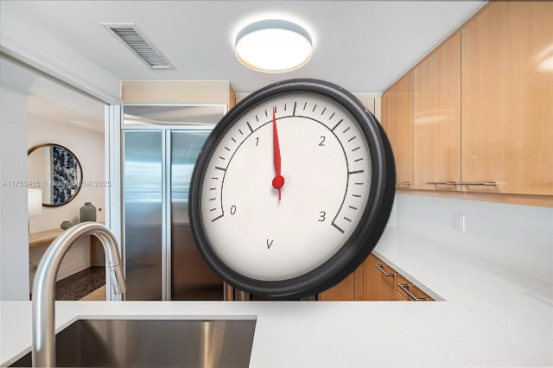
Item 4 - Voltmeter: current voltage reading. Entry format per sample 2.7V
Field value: 1.3V
